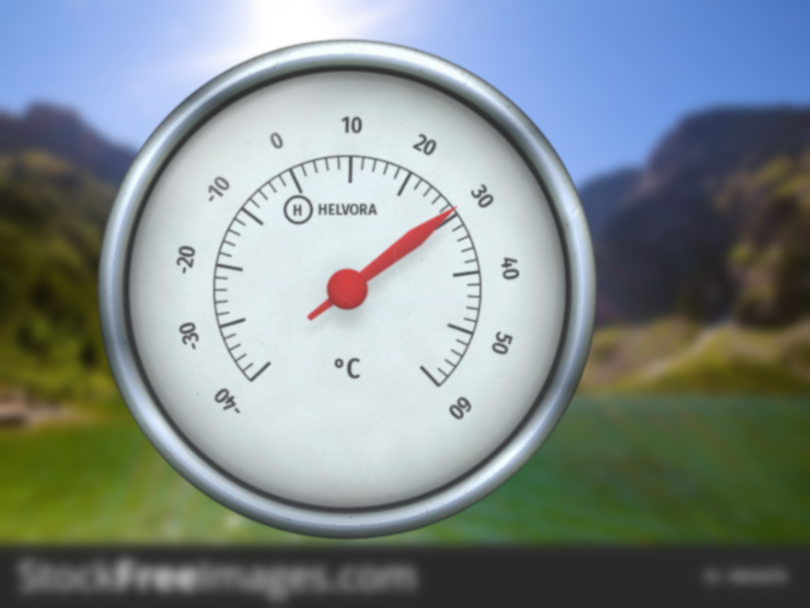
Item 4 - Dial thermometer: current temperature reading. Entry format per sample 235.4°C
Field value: 29°C
